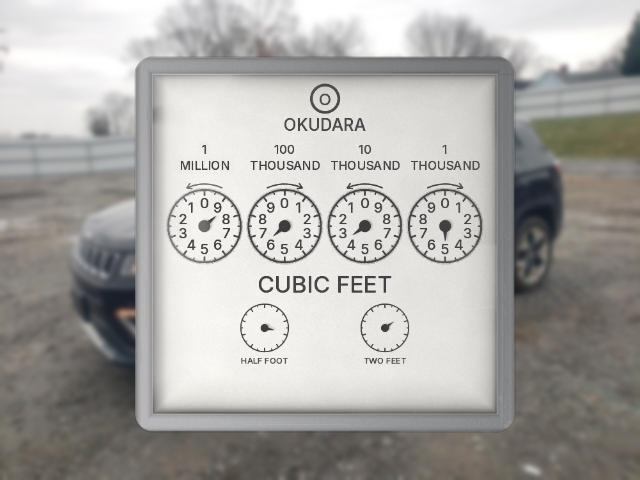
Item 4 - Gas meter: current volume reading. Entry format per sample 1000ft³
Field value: 863500ft³
